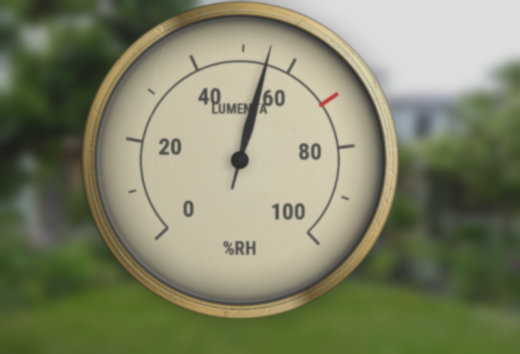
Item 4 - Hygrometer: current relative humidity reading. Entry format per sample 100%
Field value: 55%
